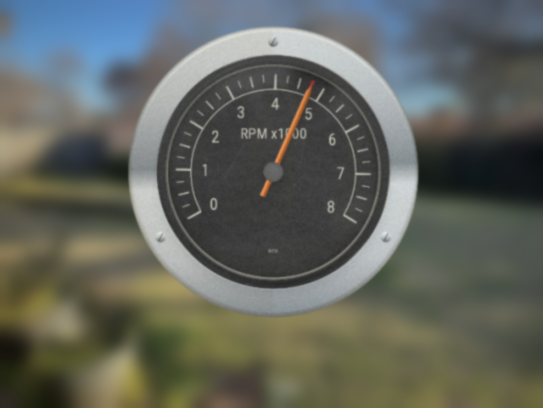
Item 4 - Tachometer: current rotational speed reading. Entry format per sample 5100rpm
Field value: 4750rpm
